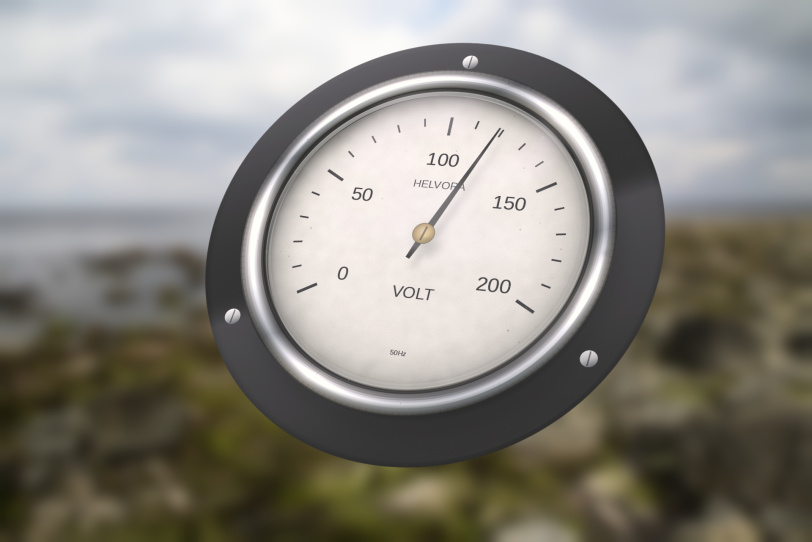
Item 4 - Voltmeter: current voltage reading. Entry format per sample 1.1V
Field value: 120V
